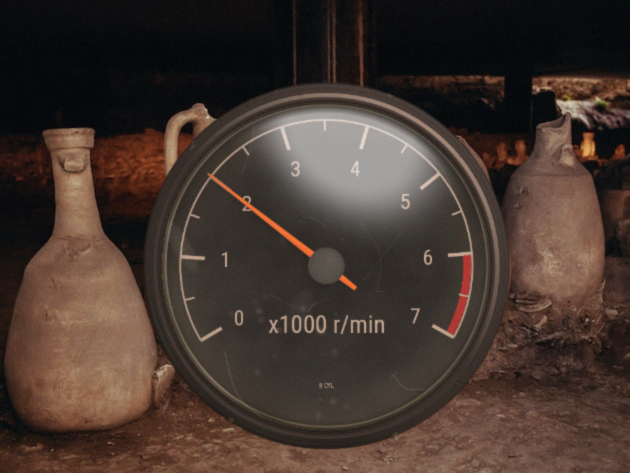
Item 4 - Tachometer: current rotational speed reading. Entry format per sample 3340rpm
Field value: 2000rpm
